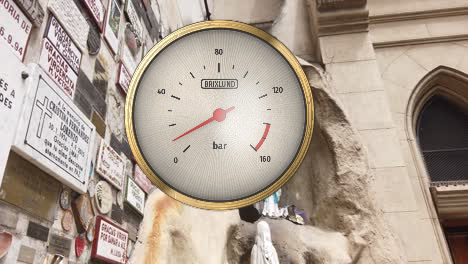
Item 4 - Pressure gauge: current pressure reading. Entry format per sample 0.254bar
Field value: 10bar
